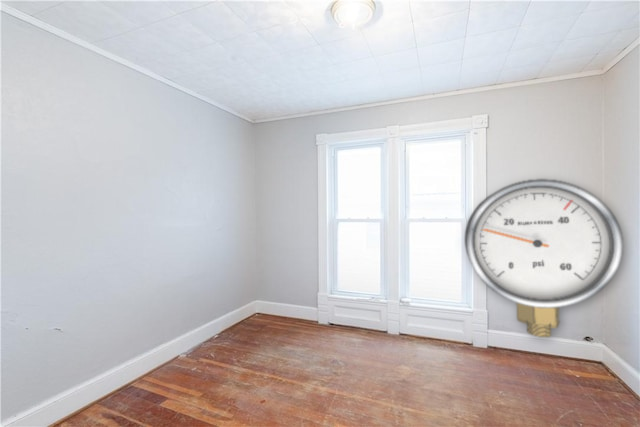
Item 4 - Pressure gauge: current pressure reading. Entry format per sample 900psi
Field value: 14psi
